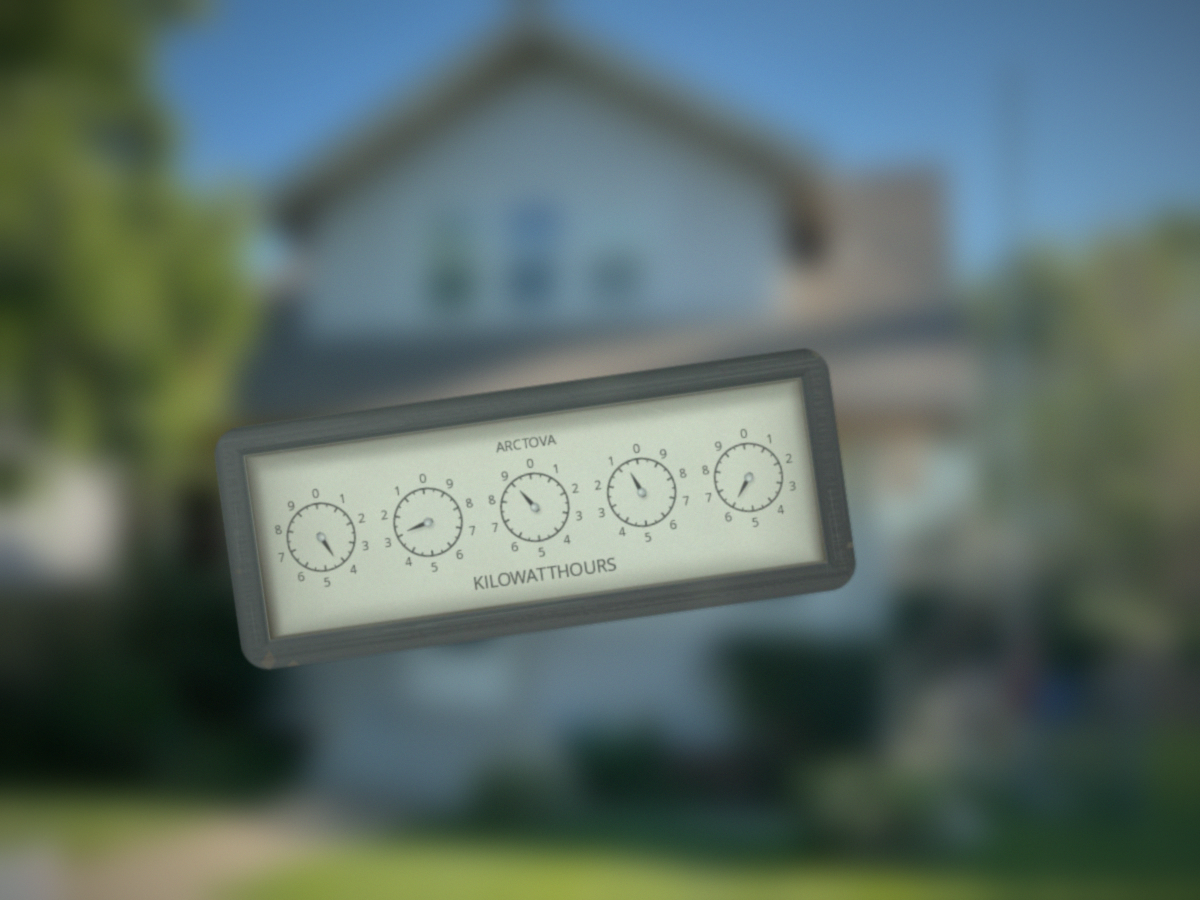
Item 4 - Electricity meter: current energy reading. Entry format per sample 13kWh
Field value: 42906kWh
